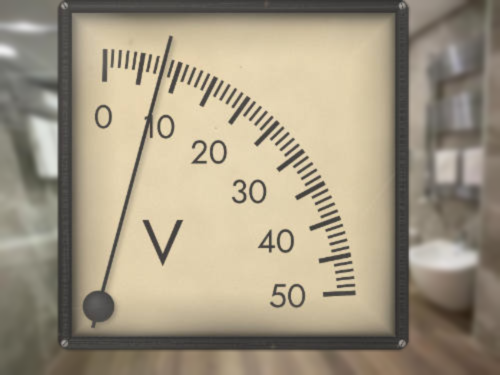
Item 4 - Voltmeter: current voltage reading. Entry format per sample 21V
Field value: 8V
